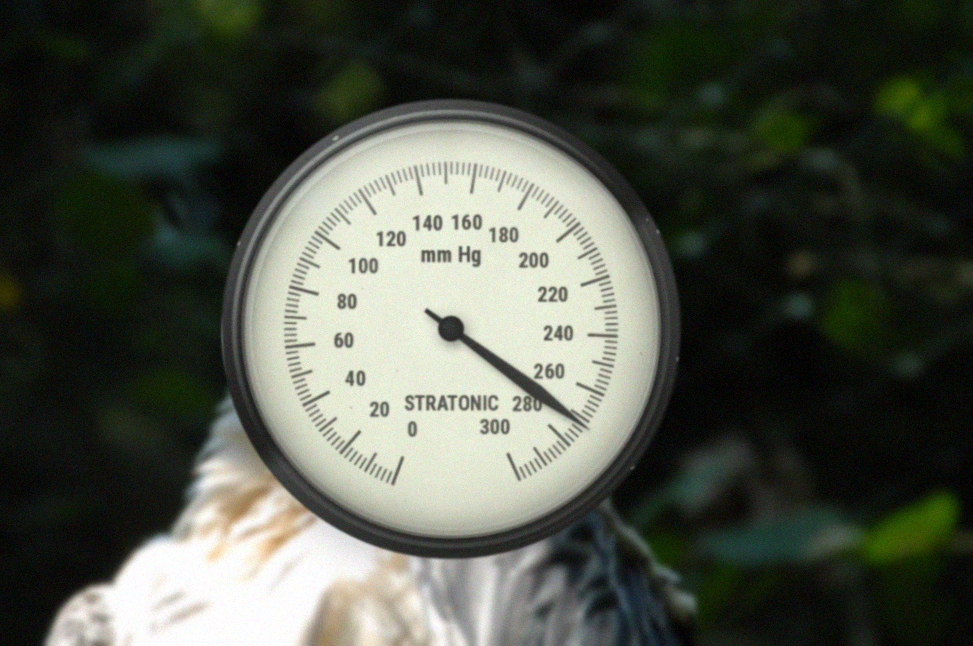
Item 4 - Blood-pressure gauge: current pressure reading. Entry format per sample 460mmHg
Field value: 272mmHg
